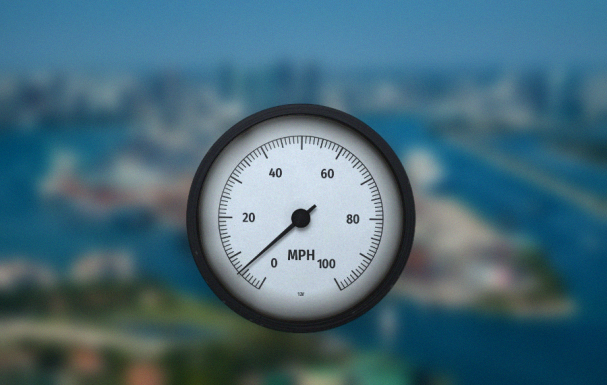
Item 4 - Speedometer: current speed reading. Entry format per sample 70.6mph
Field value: 6mph
